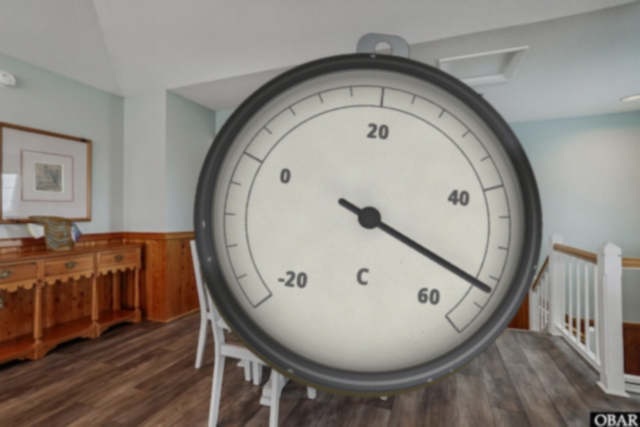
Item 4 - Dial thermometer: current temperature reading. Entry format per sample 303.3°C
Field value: 54°C
